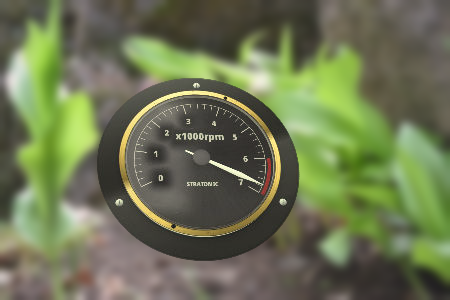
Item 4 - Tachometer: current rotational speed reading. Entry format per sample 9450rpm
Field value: 6800rpm
